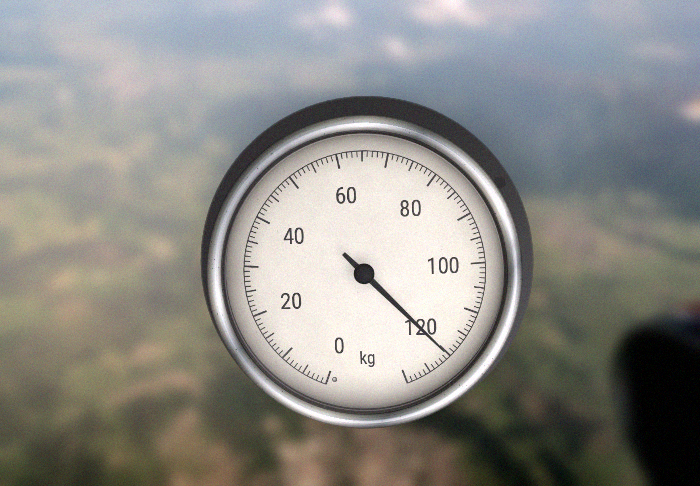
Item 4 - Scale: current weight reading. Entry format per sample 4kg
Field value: 120kg
